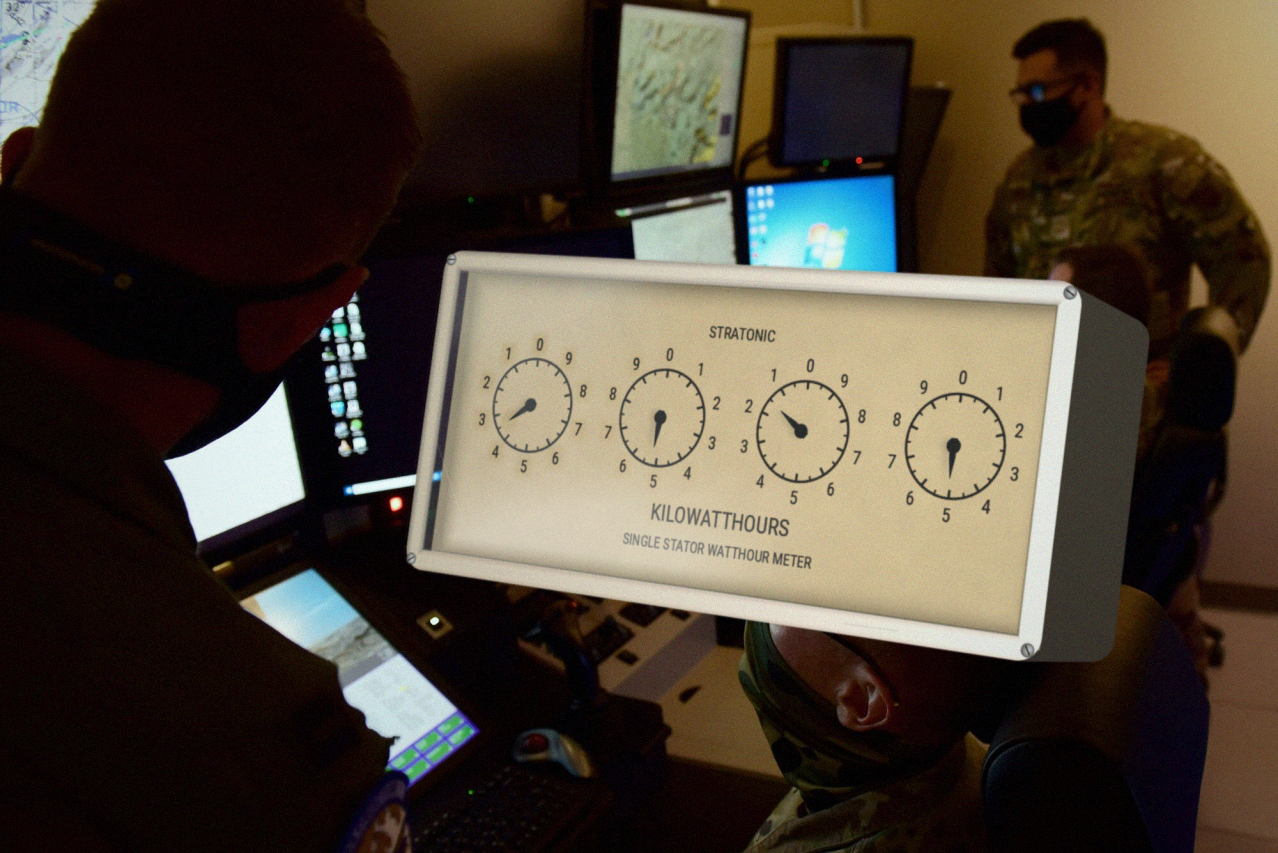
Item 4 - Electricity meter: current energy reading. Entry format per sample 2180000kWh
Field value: 3515kWh
